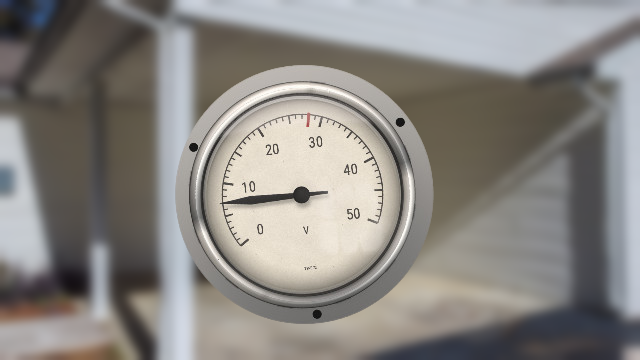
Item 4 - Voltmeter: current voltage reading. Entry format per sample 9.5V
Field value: 7V
